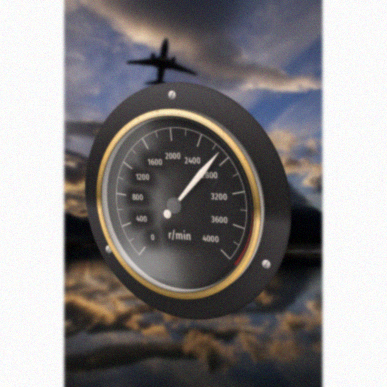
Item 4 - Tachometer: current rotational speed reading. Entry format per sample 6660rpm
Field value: 2700rpm
